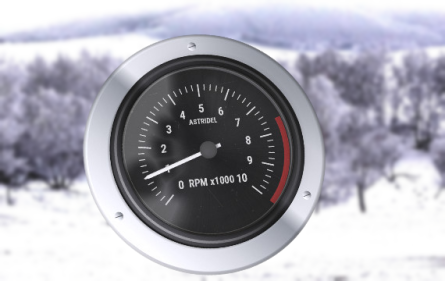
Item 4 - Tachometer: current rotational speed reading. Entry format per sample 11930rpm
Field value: 1000rpm
